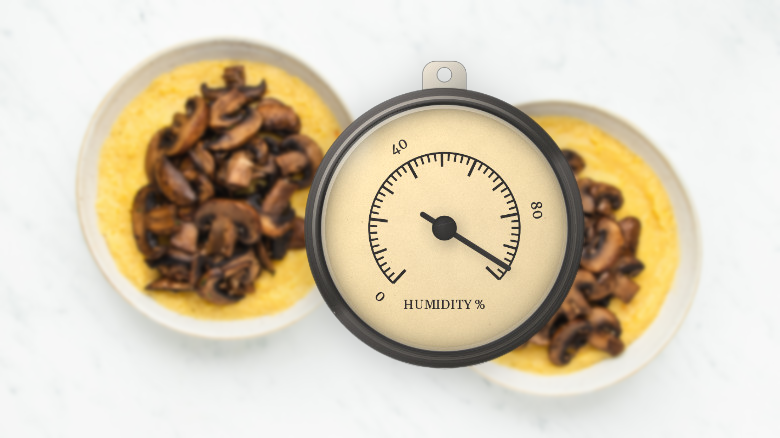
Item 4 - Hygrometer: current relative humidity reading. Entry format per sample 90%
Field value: 96%
